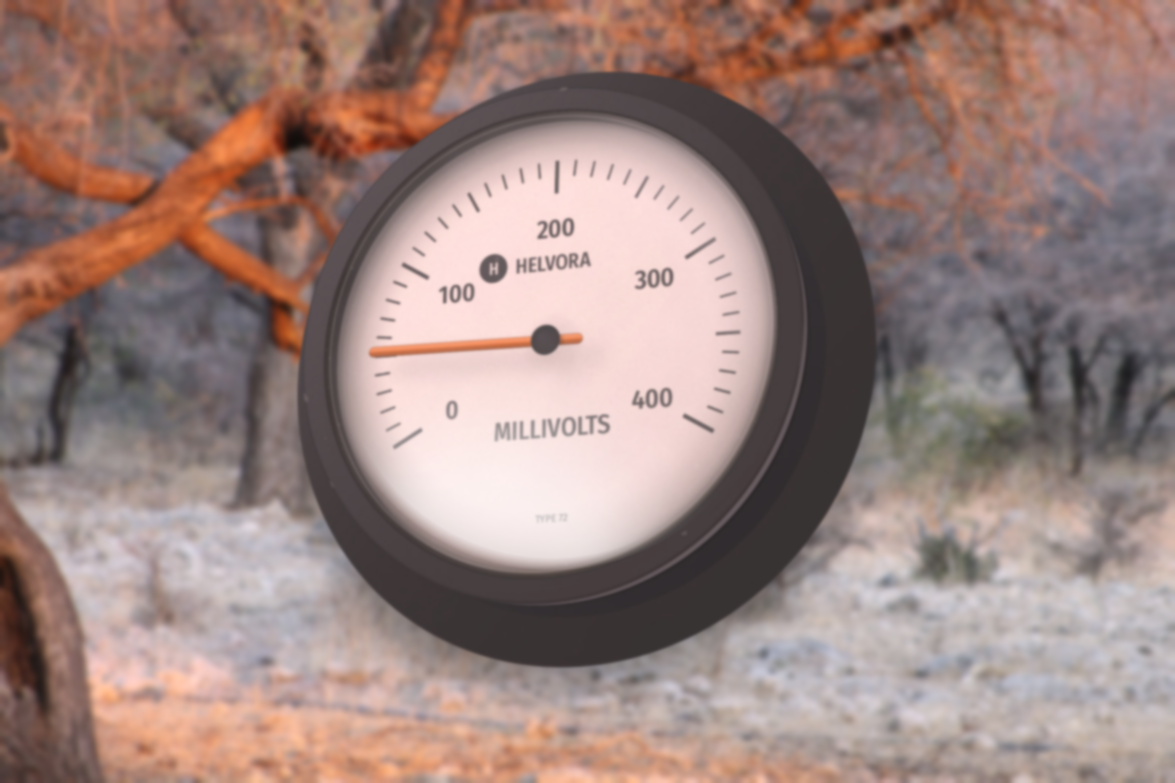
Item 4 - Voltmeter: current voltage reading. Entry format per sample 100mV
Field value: 50mV
